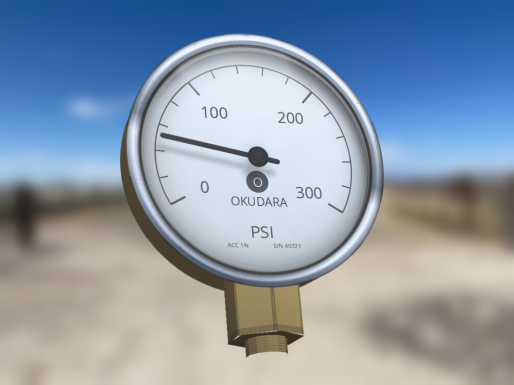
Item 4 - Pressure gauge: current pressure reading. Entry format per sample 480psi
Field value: 50psi
